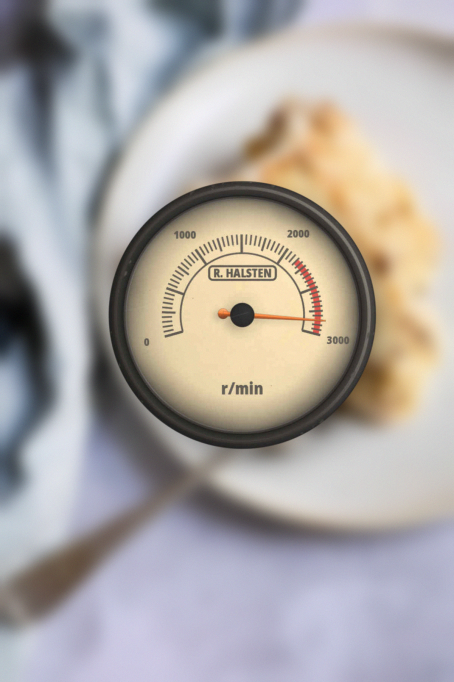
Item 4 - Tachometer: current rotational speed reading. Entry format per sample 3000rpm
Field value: 2850rpm
